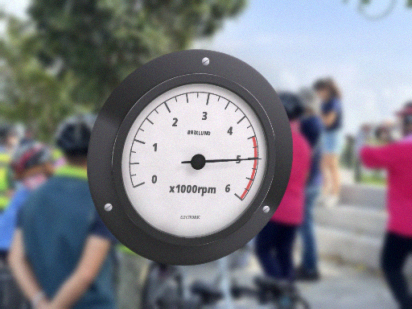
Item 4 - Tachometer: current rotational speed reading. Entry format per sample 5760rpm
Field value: 5000rpm
